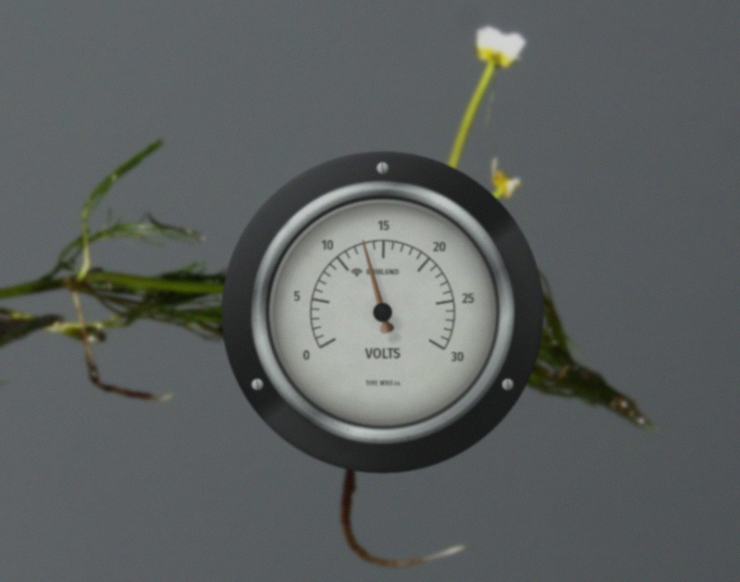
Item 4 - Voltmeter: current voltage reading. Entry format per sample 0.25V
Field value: 13V
